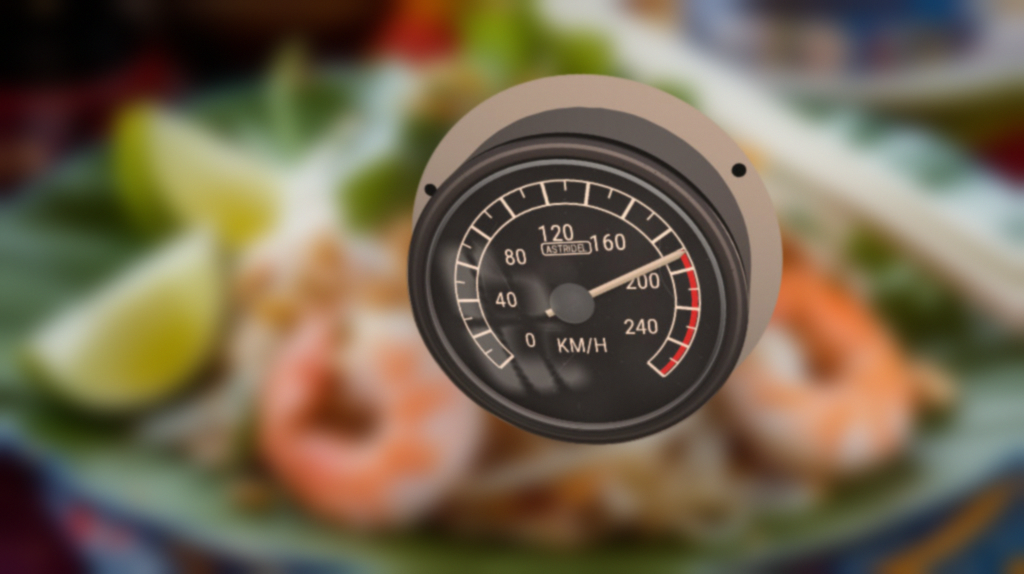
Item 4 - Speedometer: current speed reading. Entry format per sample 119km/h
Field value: 190km/h
